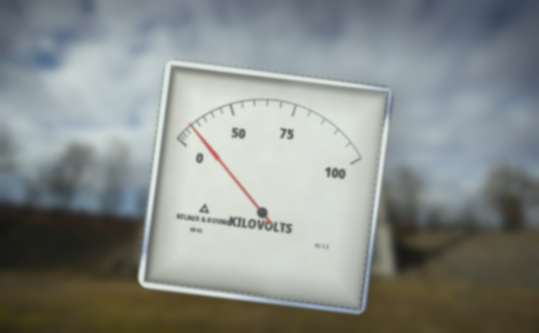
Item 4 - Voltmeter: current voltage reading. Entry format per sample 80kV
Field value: 25kV
